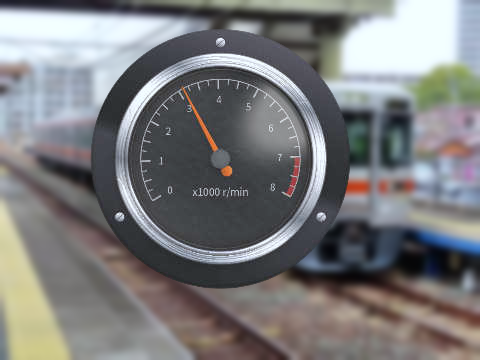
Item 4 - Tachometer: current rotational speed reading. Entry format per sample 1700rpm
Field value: 3125rpm
